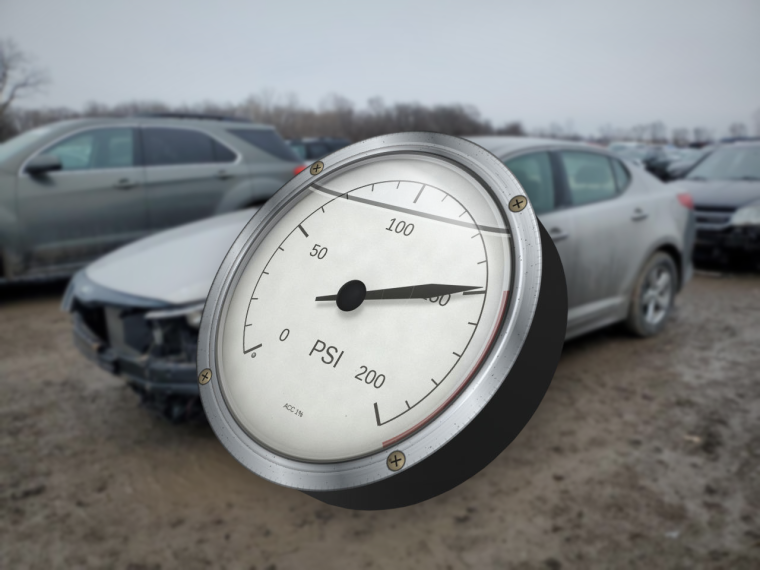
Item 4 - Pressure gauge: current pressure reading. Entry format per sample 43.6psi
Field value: 150psi
